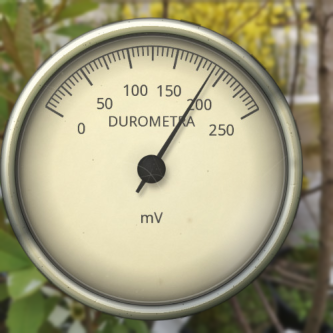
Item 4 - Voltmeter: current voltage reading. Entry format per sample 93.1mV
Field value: 190mV
